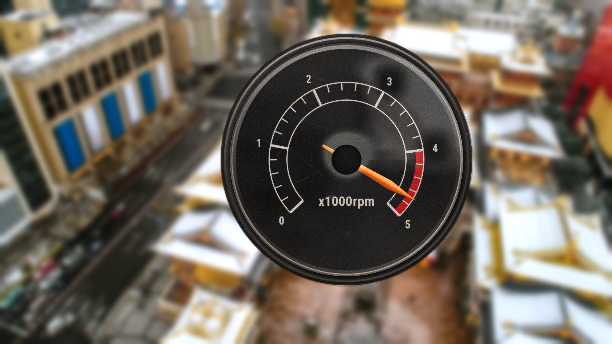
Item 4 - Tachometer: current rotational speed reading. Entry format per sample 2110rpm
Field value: 4700rpm
